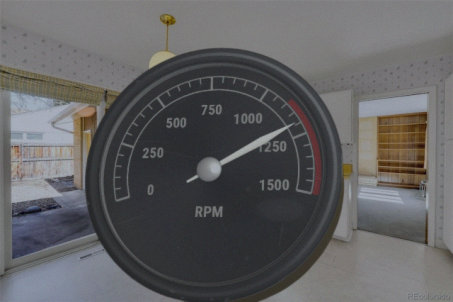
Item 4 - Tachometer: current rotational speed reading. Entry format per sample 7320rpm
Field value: 1200rpm
